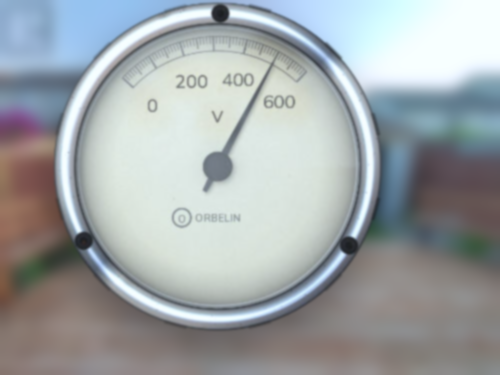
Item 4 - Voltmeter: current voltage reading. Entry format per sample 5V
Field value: 500V
